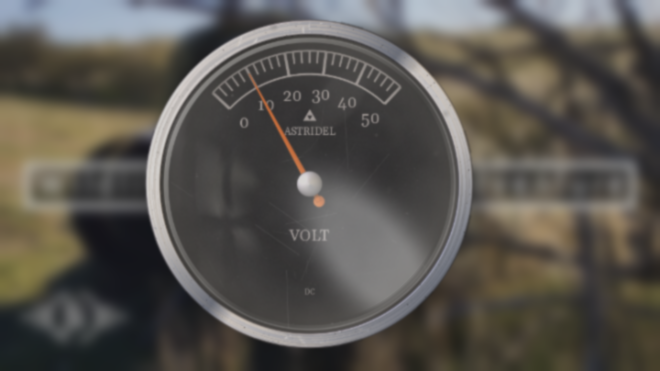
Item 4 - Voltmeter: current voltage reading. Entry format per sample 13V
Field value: 10V
